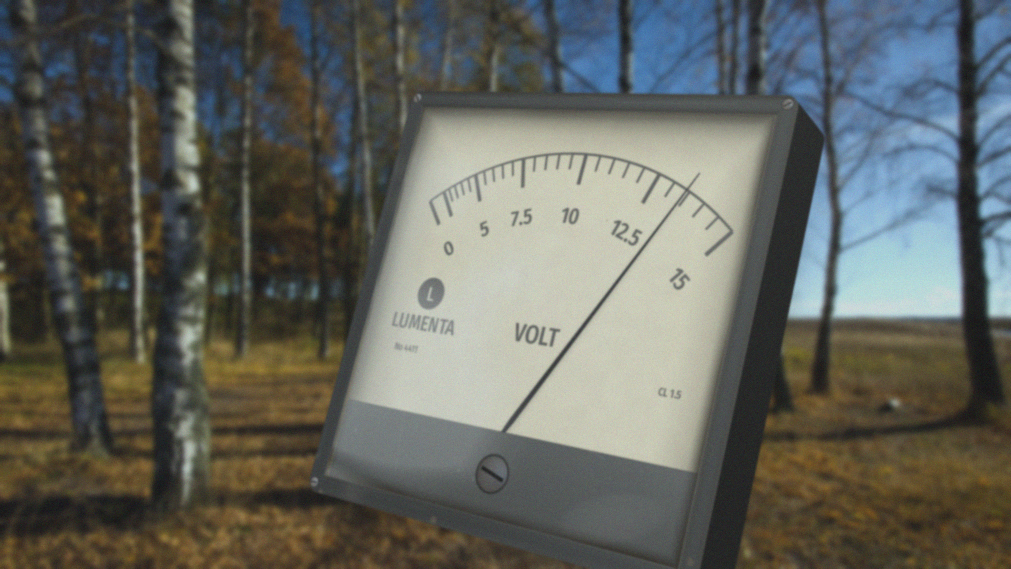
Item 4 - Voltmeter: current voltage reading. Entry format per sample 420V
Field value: 13.5V
